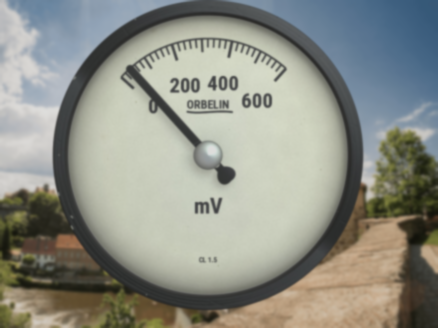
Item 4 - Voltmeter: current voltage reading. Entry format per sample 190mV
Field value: 40mV
